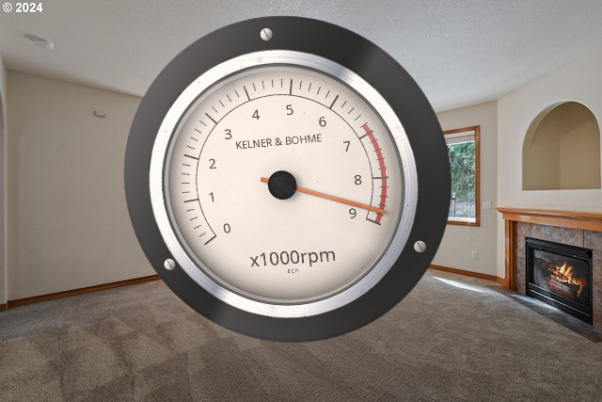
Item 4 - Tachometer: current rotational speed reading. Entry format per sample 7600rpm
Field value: 8700rpm
